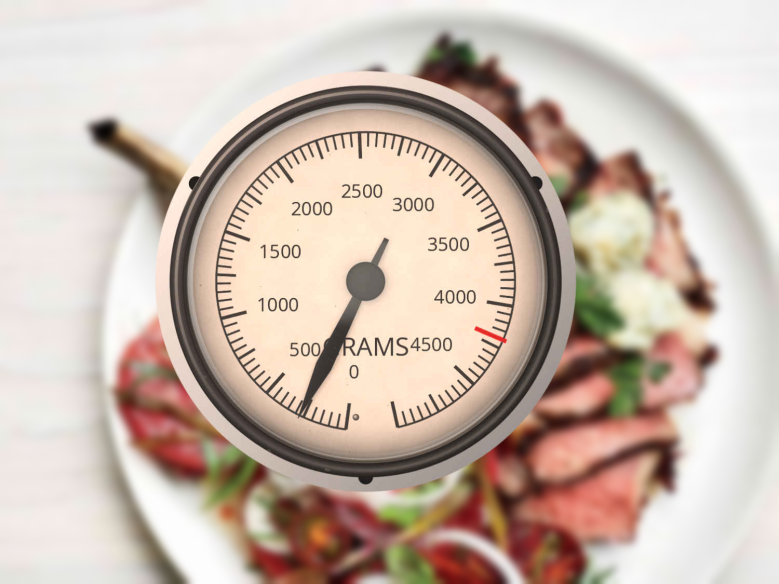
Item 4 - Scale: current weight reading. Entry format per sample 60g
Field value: 275g
